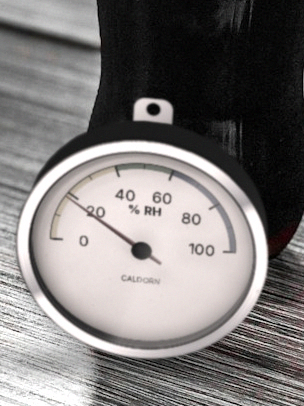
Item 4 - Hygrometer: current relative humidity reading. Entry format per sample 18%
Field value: 20%
